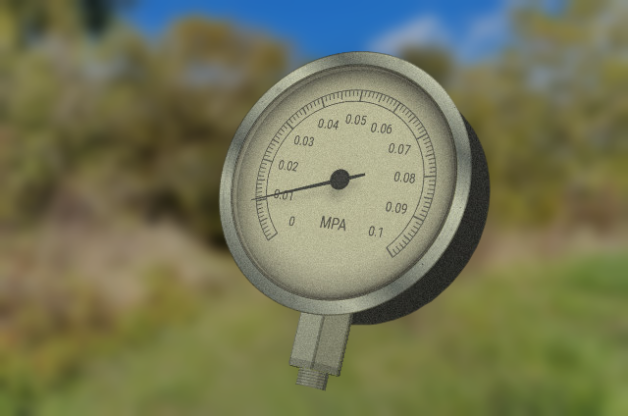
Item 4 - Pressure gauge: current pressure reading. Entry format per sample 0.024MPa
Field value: 0.01MPa
